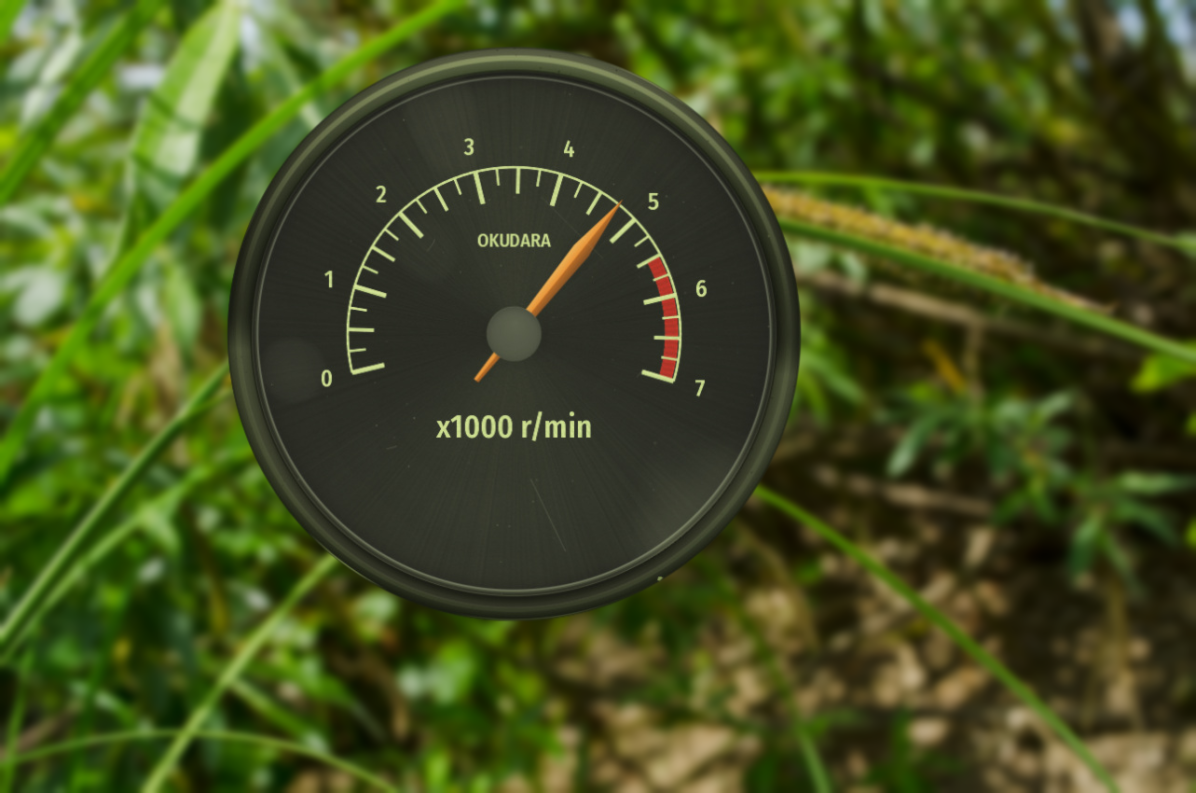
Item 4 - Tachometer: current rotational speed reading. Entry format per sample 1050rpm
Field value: 4750rpm
